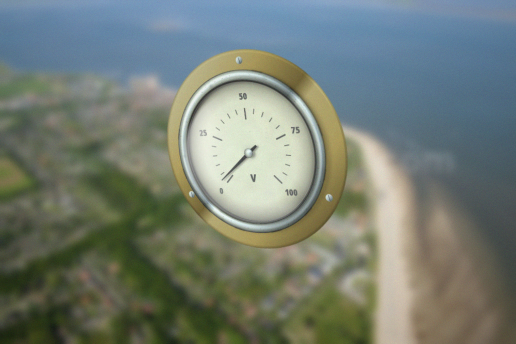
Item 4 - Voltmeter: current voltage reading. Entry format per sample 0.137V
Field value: 2.5V
